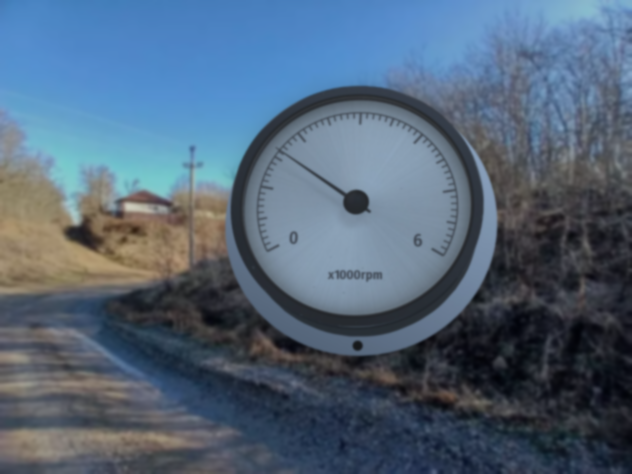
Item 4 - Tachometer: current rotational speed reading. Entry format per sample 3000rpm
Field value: 1600rpm
